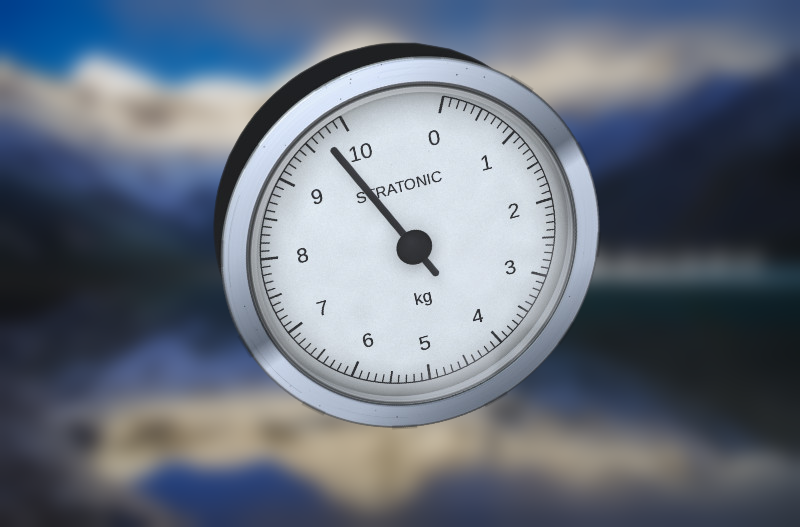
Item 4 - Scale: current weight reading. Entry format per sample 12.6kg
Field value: 9.7kg
